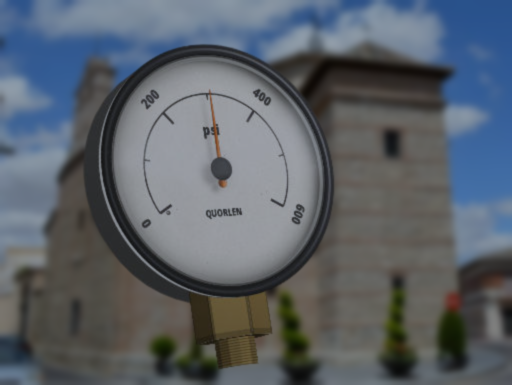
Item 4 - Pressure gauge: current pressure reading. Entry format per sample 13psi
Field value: 300psi
